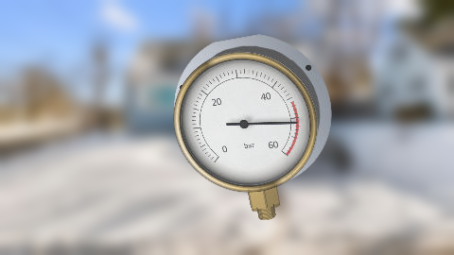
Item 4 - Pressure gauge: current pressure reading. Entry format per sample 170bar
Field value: 51bar
